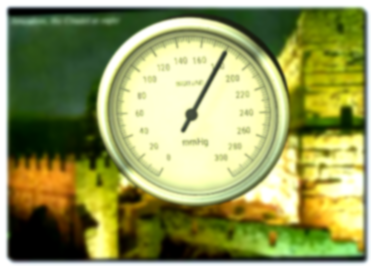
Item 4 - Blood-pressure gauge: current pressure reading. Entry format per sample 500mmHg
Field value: 180mmHg
